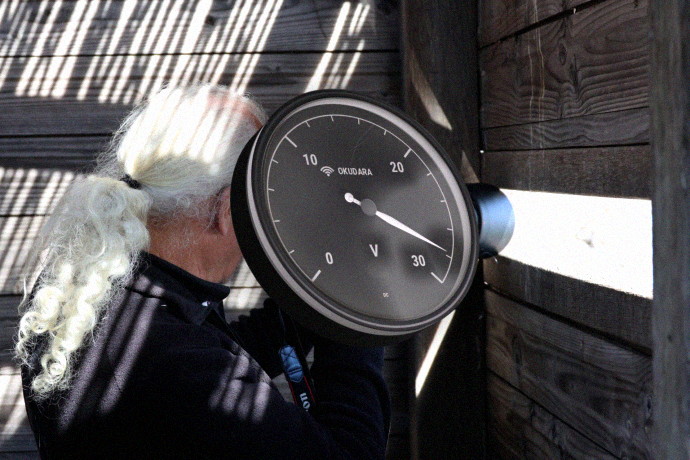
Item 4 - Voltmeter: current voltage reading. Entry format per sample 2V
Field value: 28V
